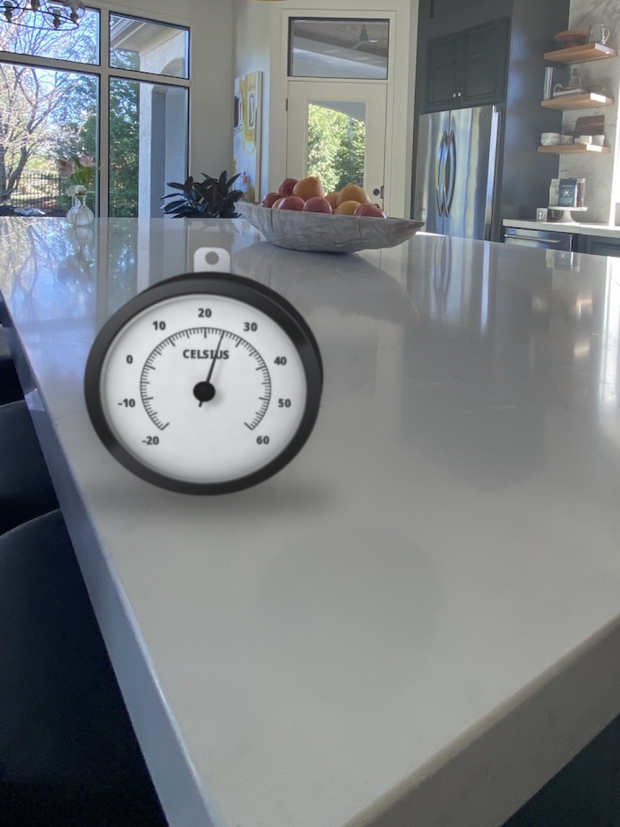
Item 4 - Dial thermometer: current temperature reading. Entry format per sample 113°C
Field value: 25°C
